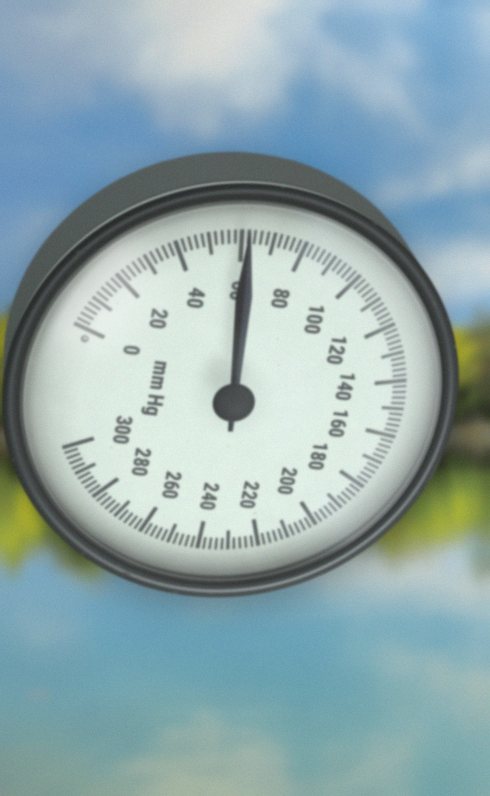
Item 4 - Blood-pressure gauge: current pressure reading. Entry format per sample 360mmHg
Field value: 62mmHg
